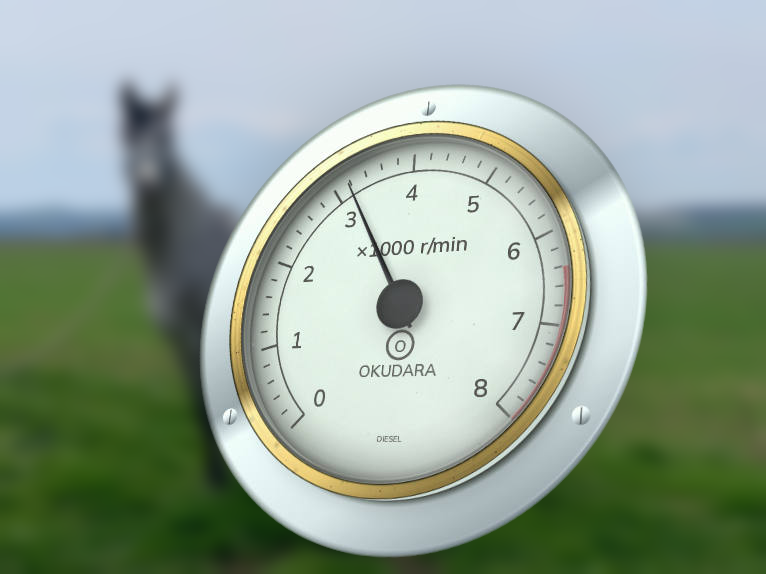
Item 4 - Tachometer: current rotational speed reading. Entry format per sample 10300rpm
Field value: 3200rpm
